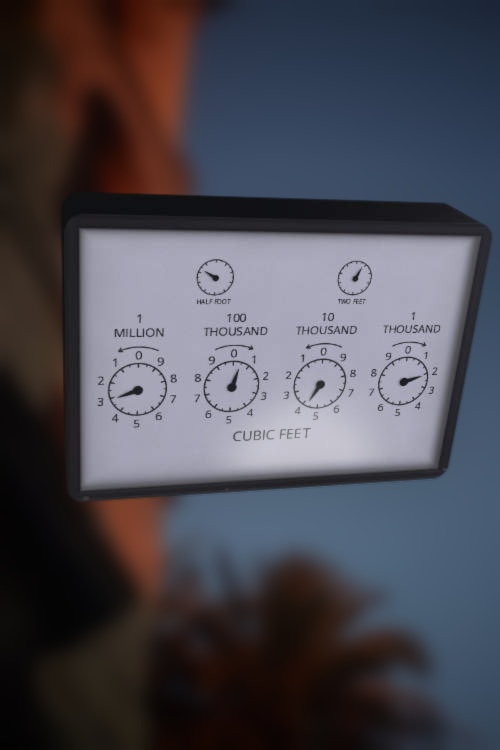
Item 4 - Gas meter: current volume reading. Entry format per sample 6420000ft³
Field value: 304200ft³
